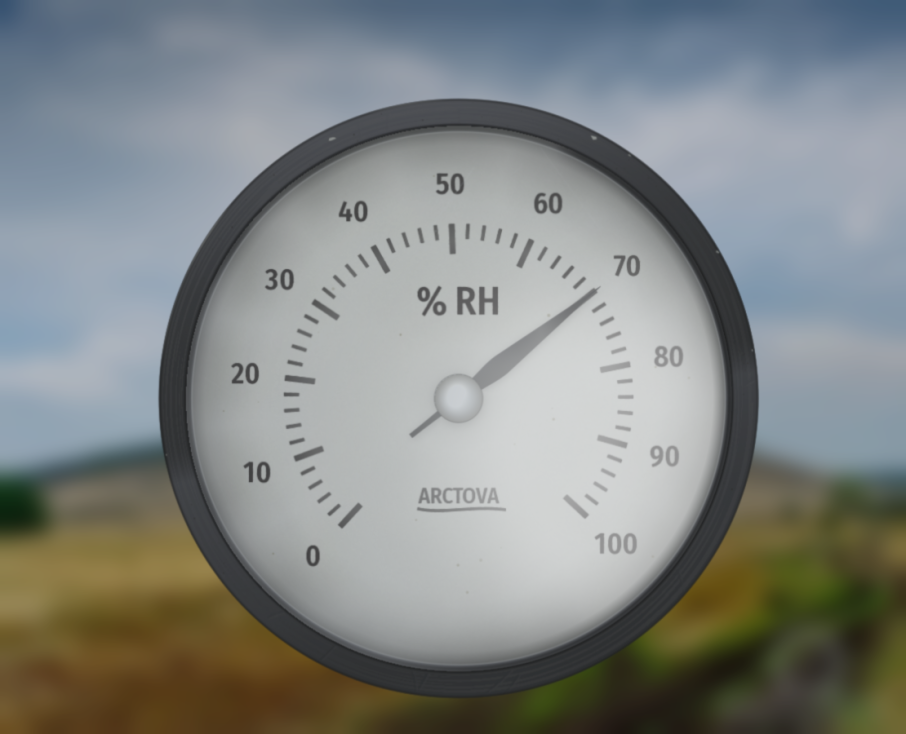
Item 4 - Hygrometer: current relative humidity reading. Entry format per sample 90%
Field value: 70%
